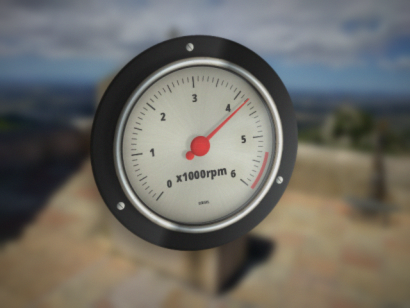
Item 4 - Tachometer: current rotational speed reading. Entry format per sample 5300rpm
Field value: 4200rpm
